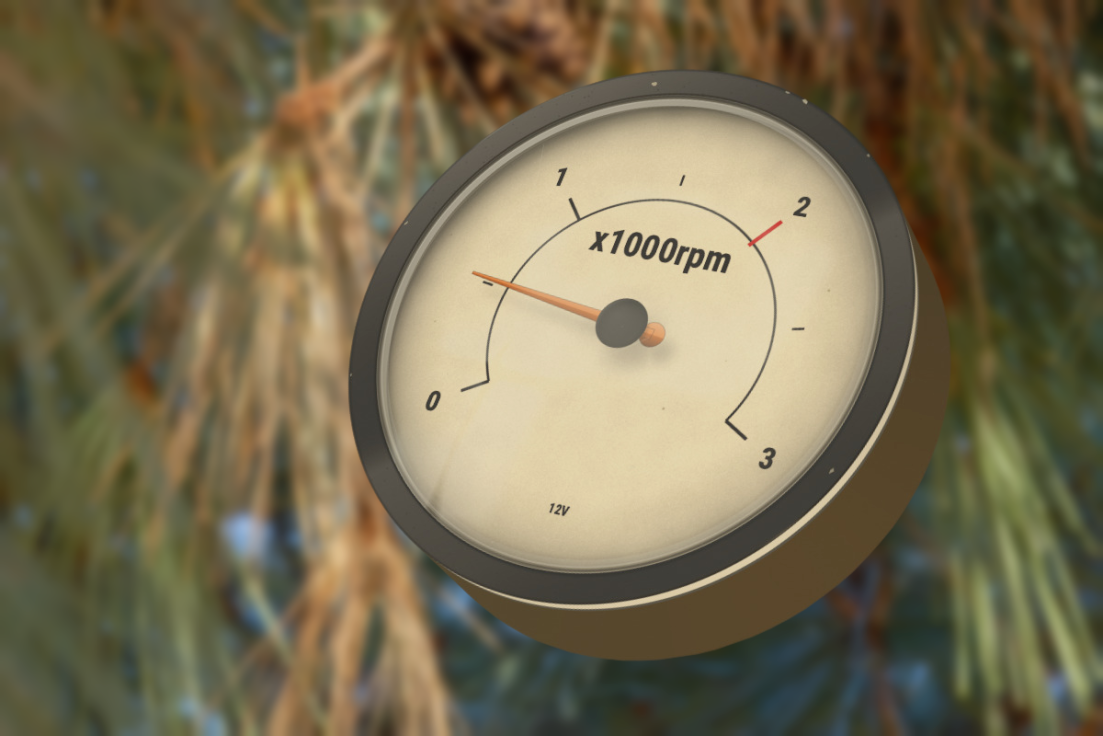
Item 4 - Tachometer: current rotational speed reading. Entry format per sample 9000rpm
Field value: 500rpm
